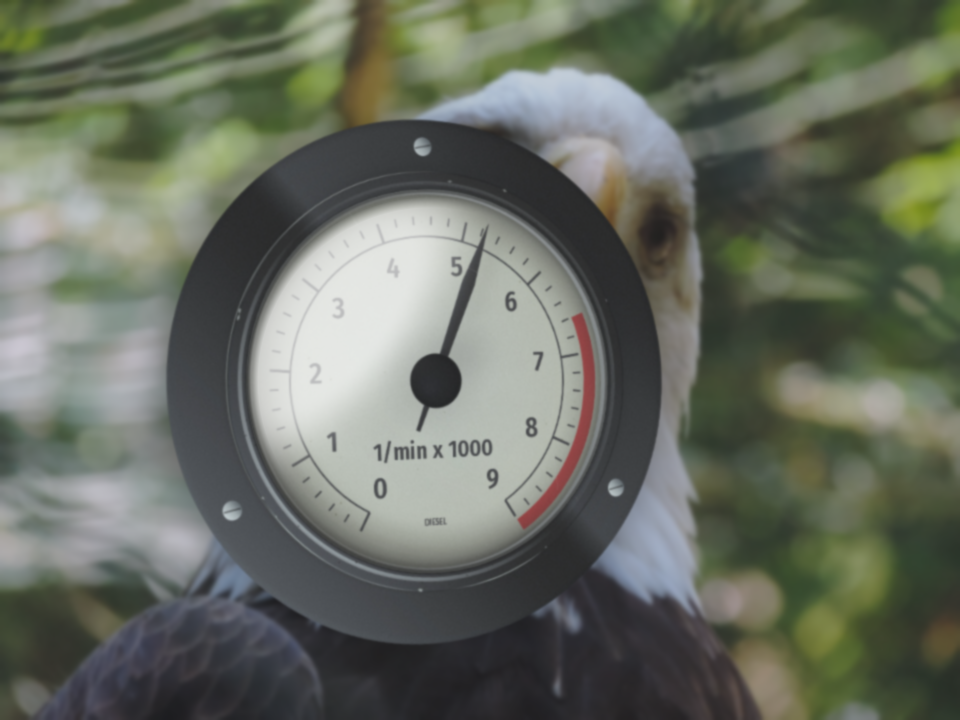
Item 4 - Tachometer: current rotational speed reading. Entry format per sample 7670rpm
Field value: 5200rpm
